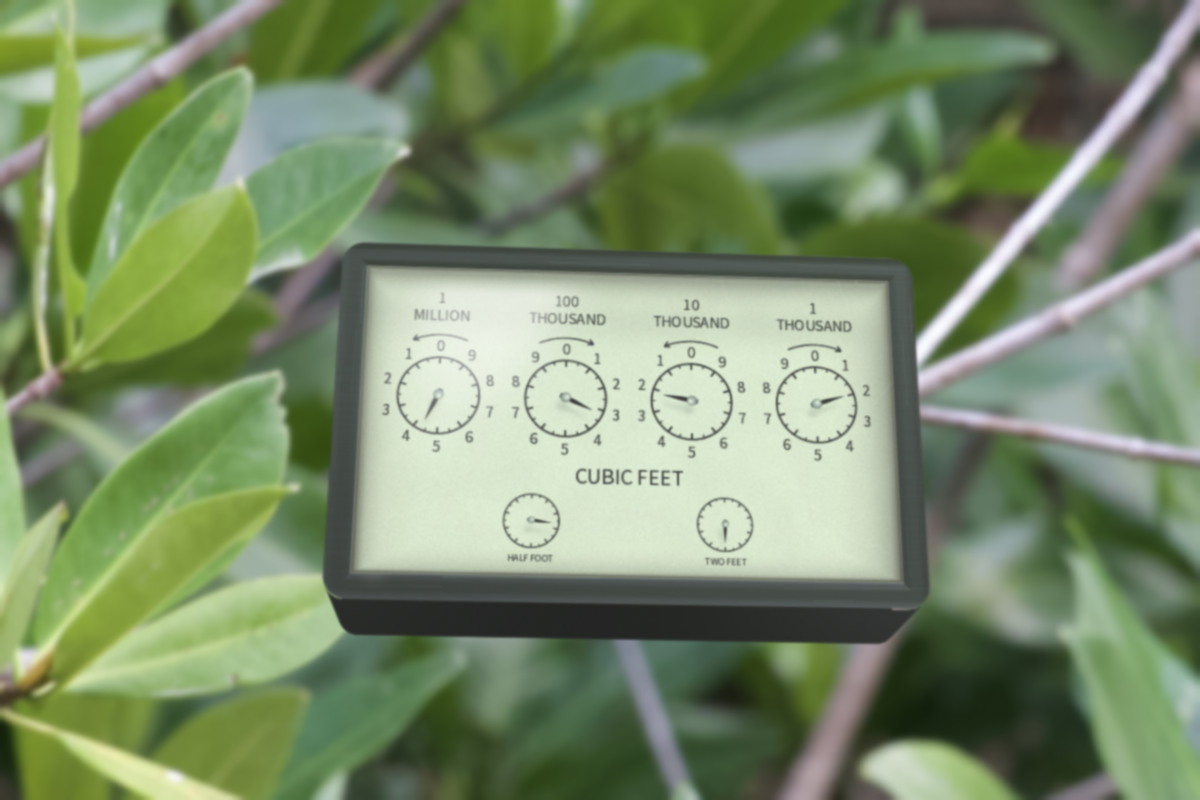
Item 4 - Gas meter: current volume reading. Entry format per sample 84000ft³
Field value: 432200ft³
